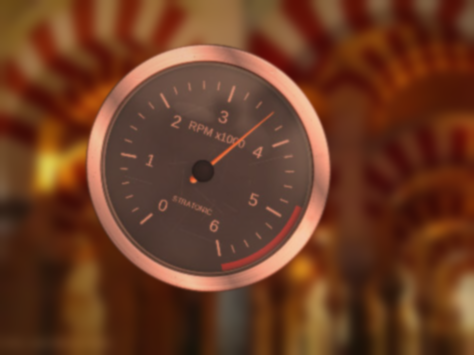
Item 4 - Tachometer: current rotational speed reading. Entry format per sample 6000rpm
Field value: 3600rpm
